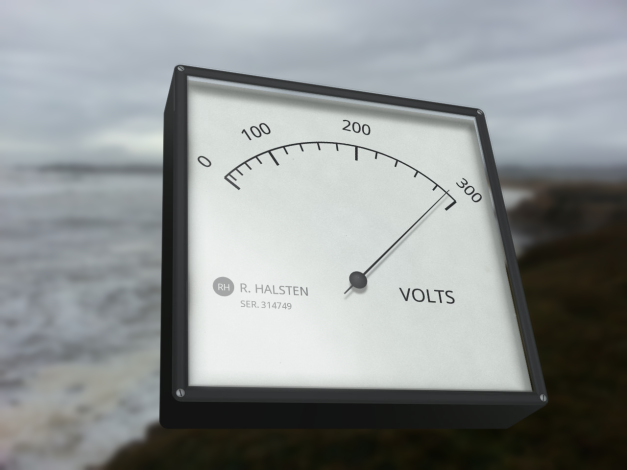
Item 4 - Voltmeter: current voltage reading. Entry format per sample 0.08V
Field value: 290V
